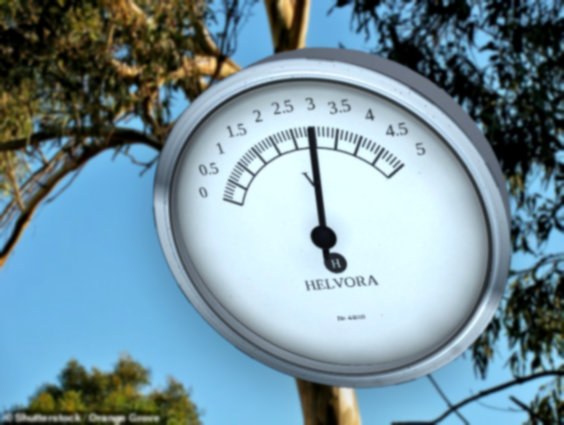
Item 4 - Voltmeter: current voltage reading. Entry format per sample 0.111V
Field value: 3V
